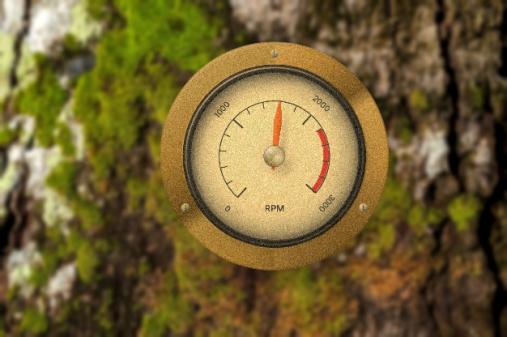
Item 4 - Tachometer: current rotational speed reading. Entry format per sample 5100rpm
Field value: 1600rpm
